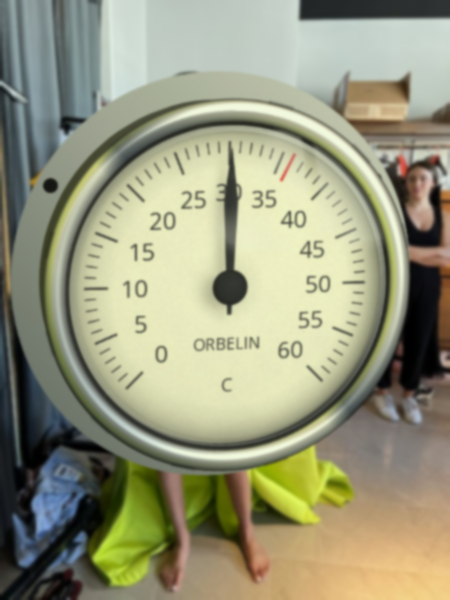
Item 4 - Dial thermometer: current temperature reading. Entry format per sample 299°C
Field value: 30°C
